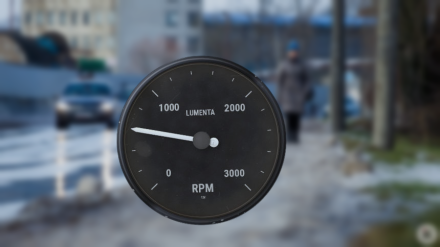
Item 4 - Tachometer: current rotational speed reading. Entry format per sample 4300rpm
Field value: 600rpm
